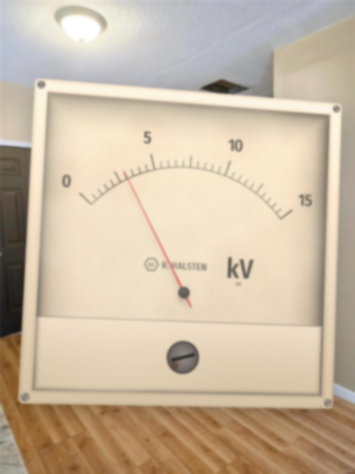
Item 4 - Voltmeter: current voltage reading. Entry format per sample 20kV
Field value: 3kV
